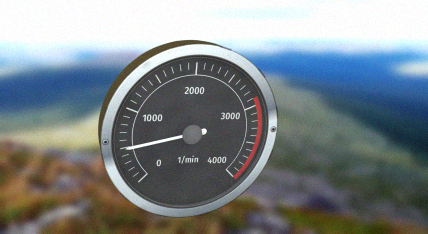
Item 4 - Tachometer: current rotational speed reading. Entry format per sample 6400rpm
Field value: 500rpm
